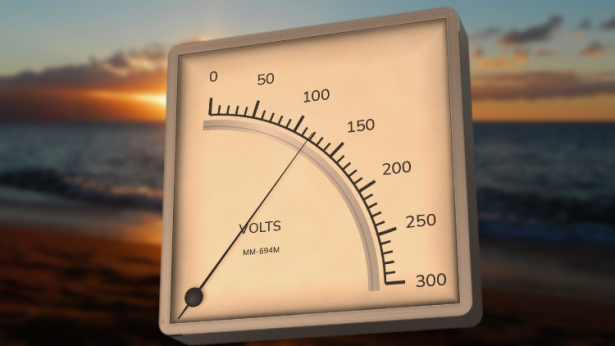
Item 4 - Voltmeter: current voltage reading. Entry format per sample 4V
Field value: 120V
